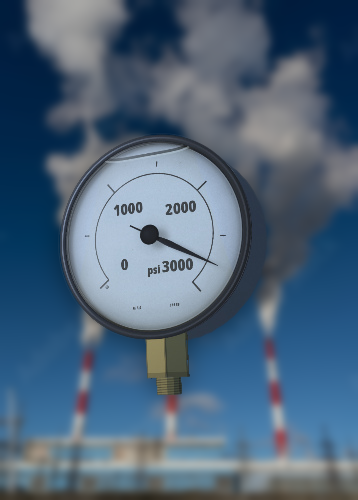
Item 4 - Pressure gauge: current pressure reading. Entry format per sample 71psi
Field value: 2750psi
